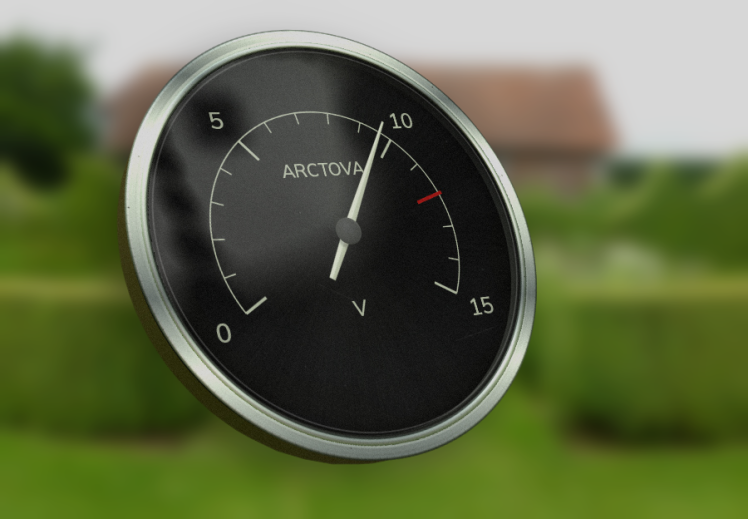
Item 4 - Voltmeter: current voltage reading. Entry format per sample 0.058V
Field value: 9.5V
